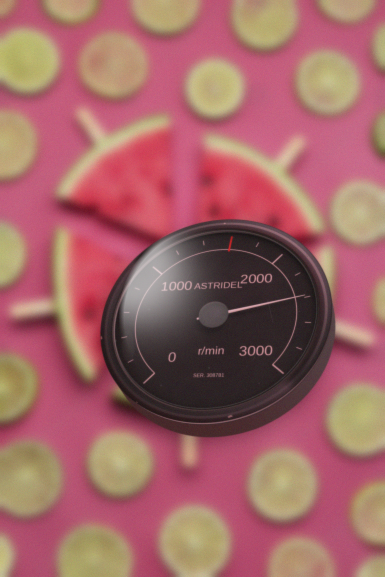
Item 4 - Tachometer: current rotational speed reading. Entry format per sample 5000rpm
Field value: 2400rpm
